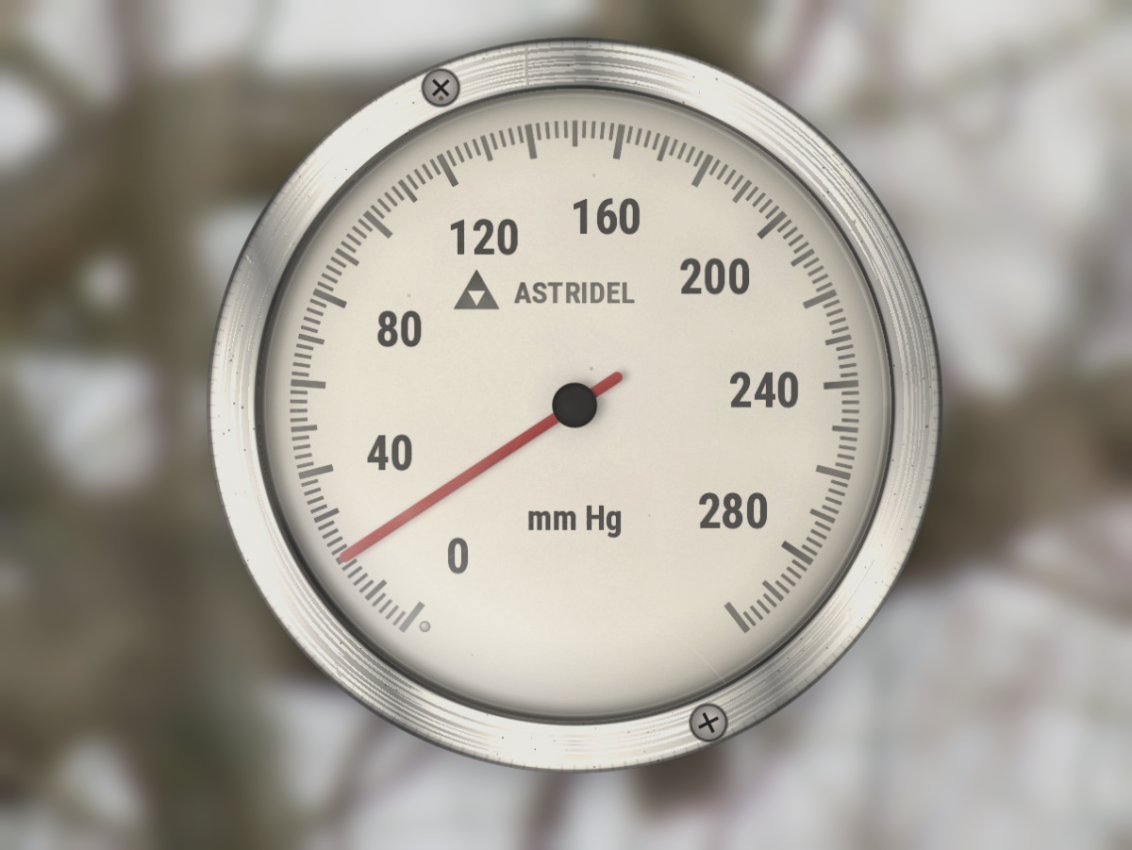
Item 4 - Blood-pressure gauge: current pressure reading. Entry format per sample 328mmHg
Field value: 20mmHg
